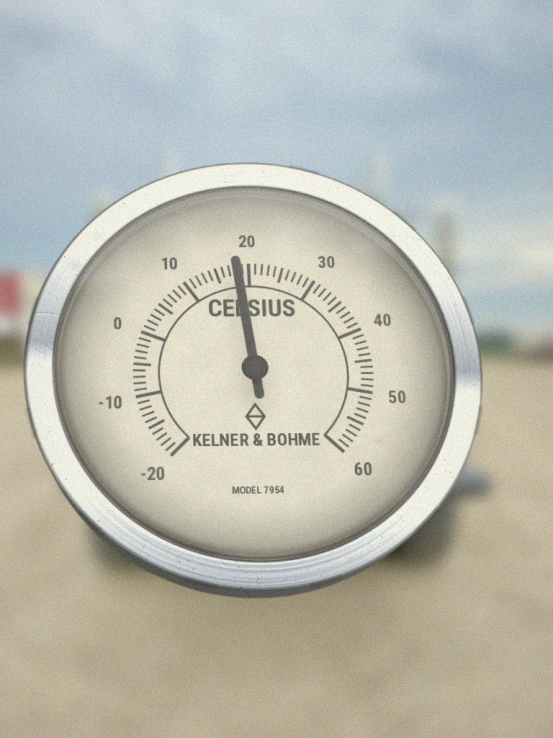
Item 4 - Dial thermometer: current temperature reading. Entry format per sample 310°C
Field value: 18°C
